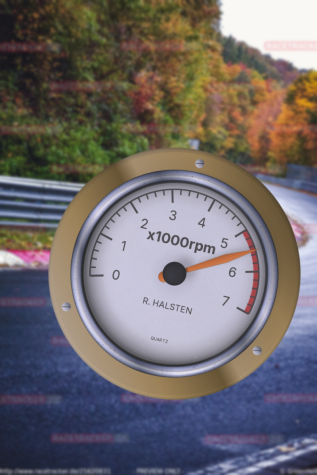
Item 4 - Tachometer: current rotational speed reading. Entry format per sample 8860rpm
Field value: 5500rpm
